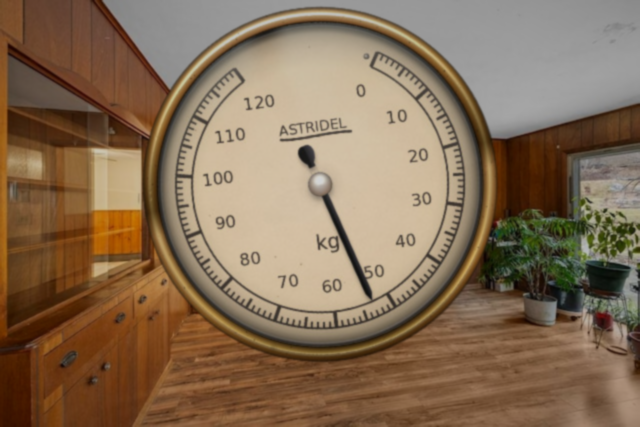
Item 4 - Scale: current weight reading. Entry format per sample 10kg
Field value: 53kg
